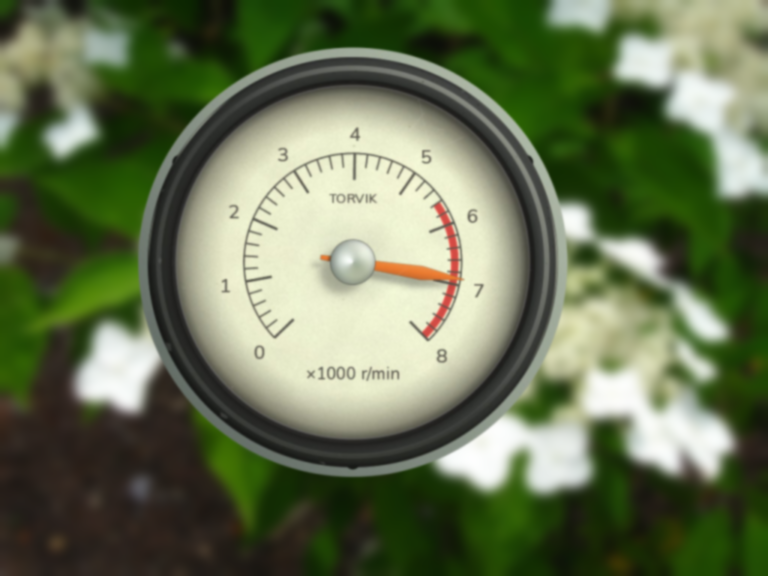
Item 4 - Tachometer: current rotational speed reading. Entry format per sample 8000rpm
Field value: 6900rpm
